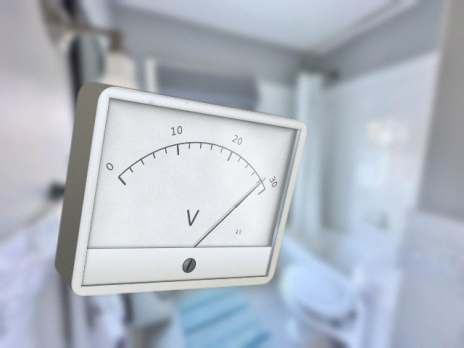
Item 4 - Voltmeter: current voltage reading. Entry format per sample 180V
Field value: 28V
